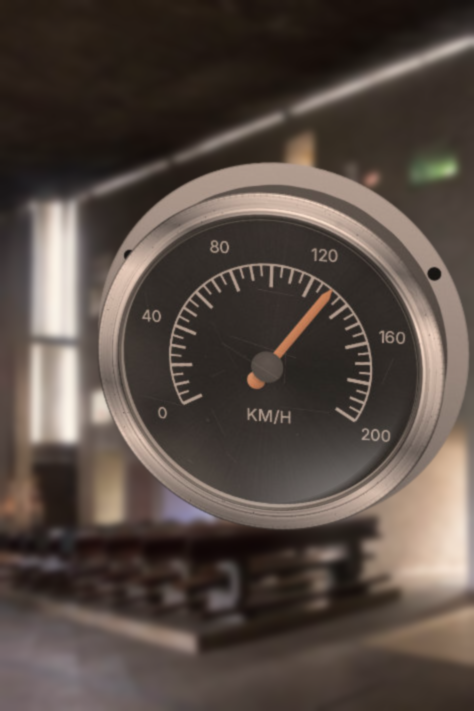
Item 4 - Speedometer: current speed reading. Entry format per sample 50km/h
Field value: 130km/h
